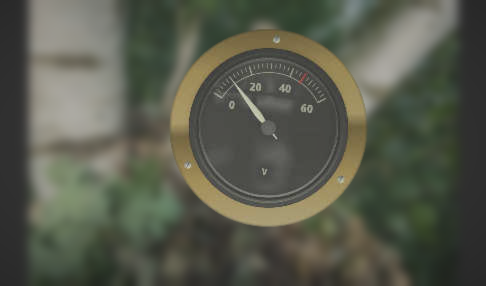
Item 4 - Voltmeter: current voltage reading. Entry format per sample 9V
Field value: 10V
